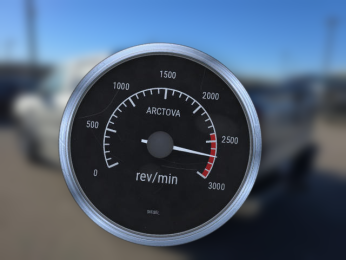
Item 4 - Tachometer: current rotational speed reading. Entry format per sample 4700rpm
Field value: 2700rpm
